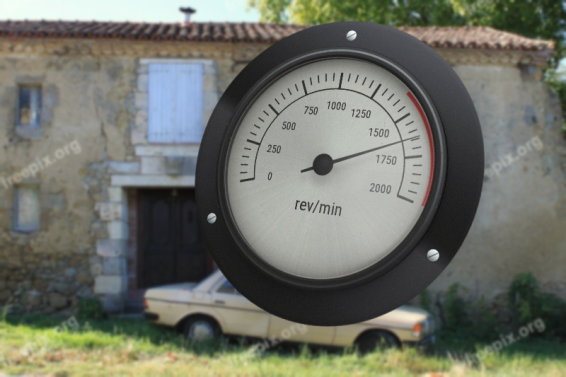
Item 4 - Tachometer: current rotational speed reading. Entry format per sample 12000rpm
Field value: 1650rpm
